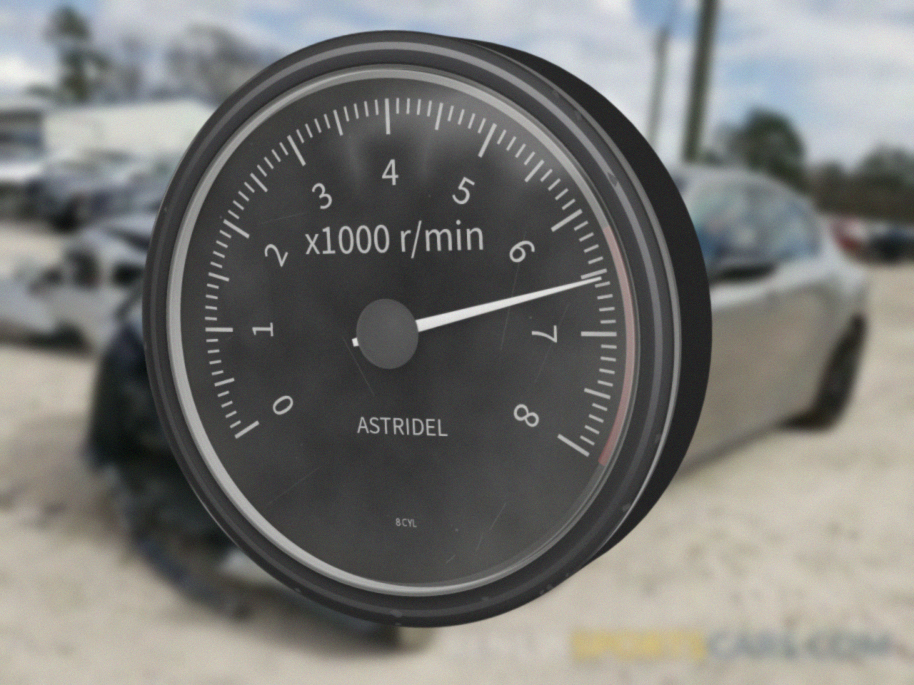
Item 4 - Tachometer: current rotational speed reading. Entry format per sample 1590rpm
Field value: 6550rpm
